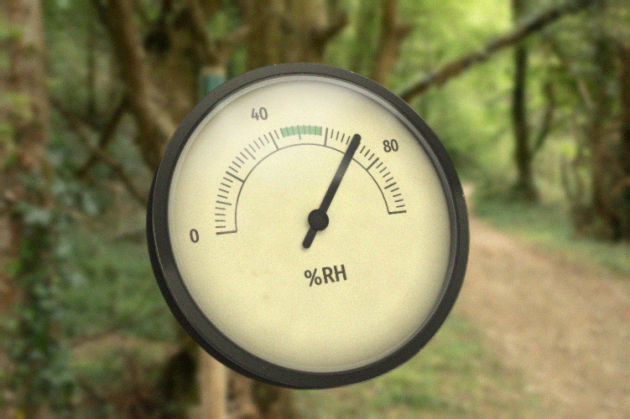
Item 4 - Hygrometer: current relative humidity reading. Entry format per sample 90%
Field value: 70%
